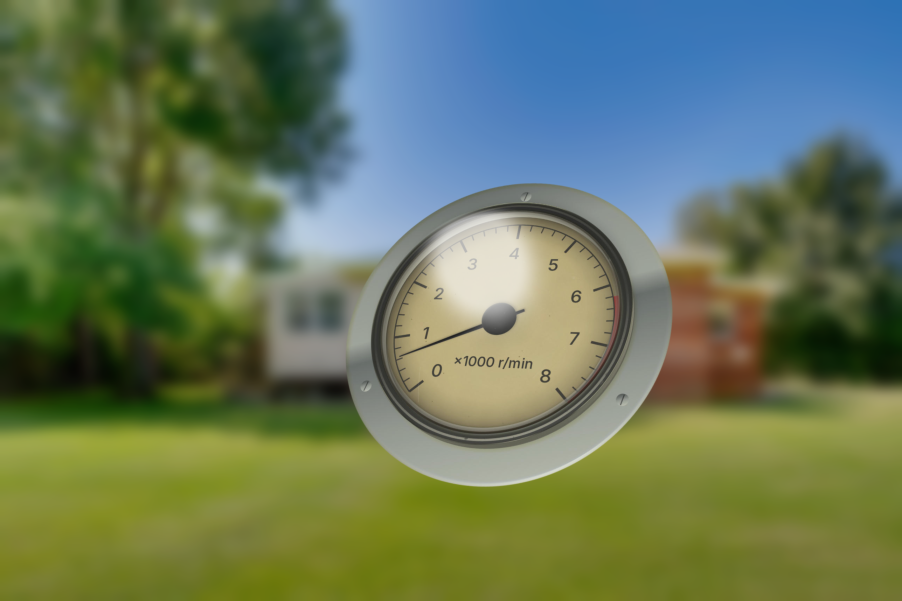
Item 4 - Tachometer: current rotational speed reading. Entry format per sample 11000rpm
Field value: 600rpm
